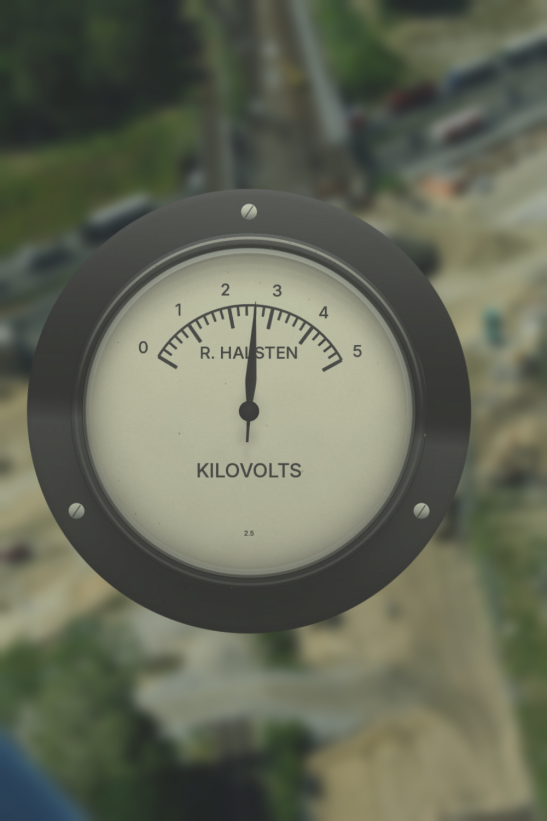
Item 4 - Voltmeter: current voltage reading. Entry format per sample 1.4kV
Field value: 2.6kV
